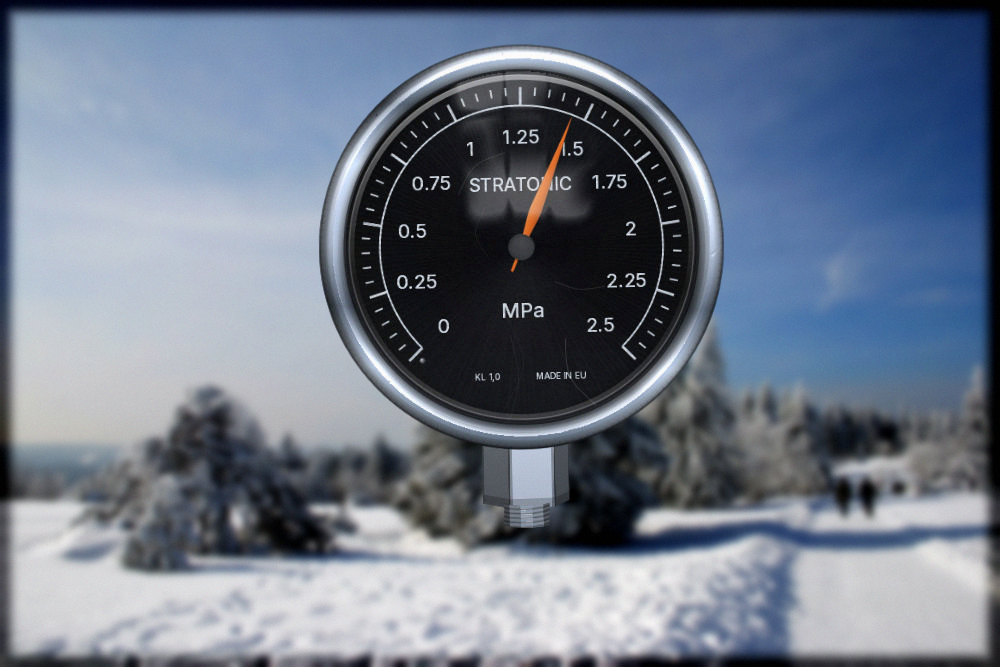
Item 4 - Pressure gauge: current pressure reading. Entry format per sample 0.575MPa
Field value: 1.45MPa
